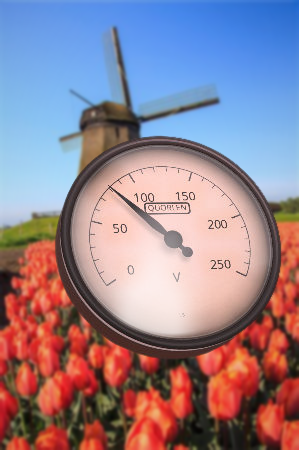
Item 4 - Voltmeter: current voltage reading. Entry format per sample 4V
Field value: 80V
